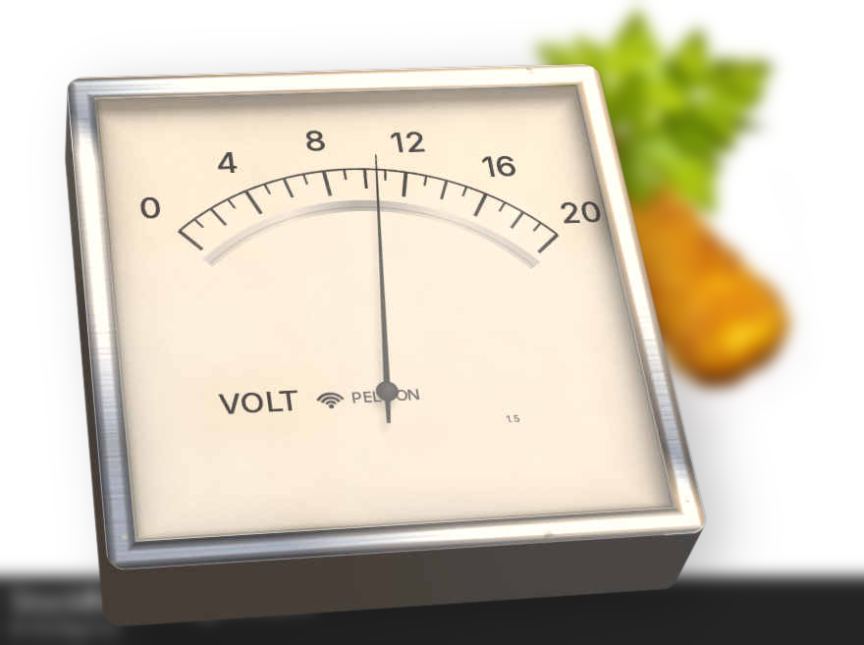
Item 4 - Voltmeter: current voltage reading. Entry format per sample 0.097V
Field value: 10.5V
